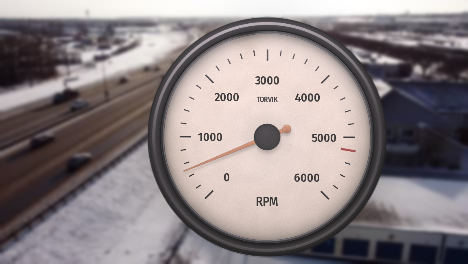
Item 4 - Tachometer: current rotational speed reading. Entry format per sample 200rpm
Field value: 500rpm
